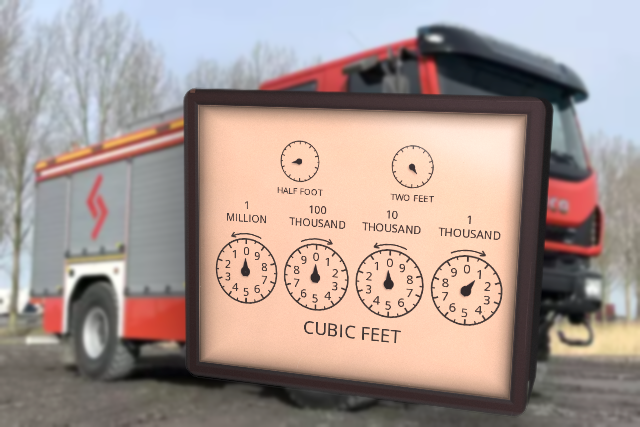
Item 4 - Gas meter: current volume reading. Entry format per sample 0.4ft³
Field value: 100ft³
